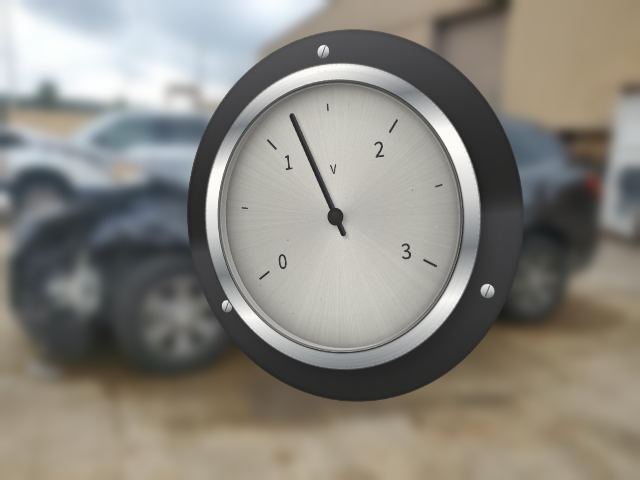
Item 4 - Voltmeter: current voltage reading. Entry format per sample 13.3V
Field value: 1.25V
